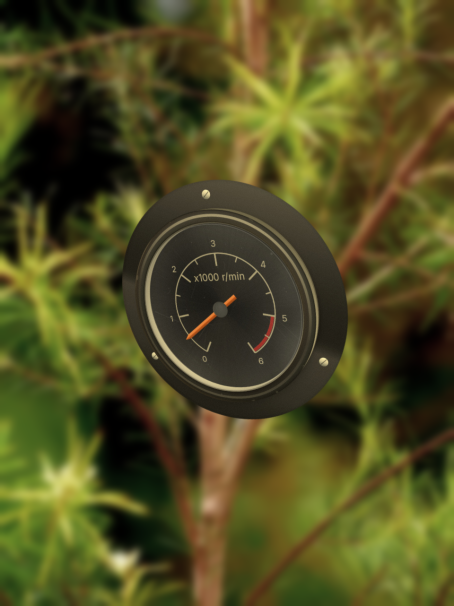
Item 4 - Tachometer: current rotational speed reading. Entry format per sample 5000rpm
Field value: 500rpm
